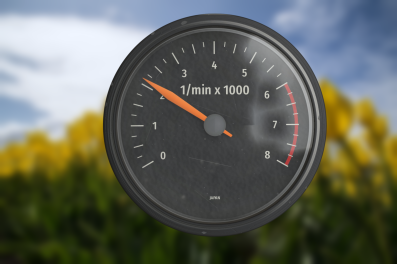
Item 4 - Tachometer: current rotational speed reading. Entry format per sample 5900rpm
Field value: 2125rpm
